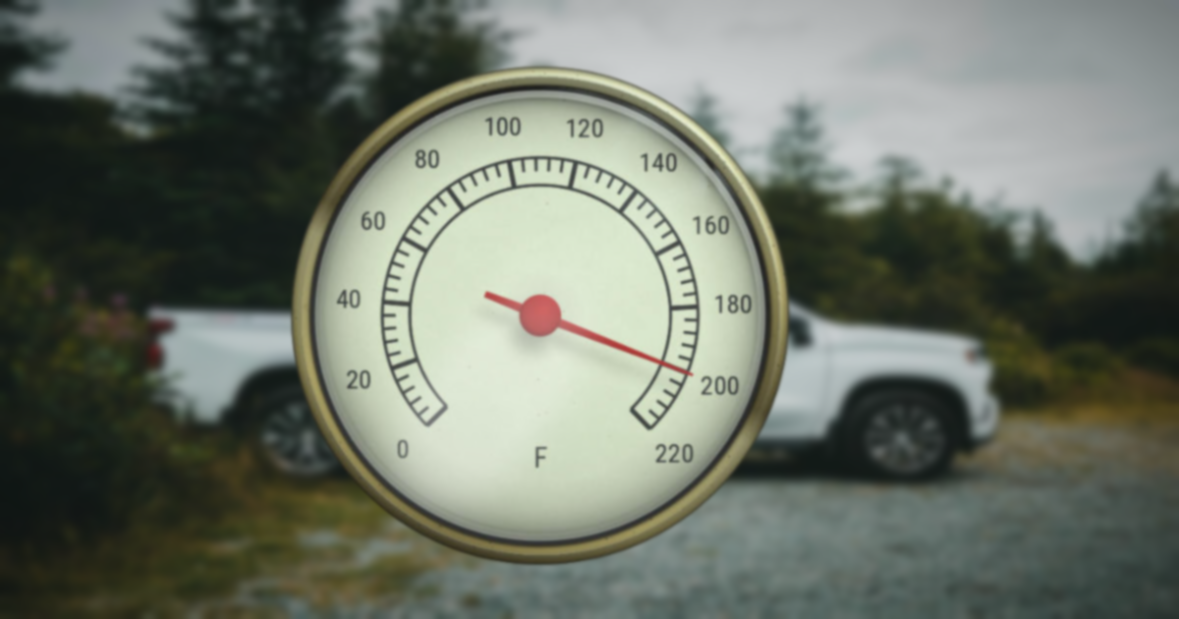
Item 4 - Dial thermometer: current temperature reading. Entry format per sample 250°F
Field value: 200°F
